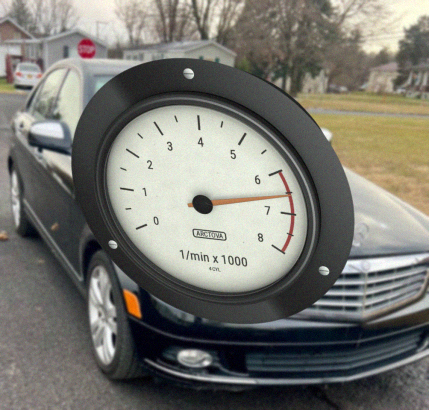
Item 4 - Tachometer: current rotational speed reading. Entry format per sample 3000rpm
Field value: 6500rpm
